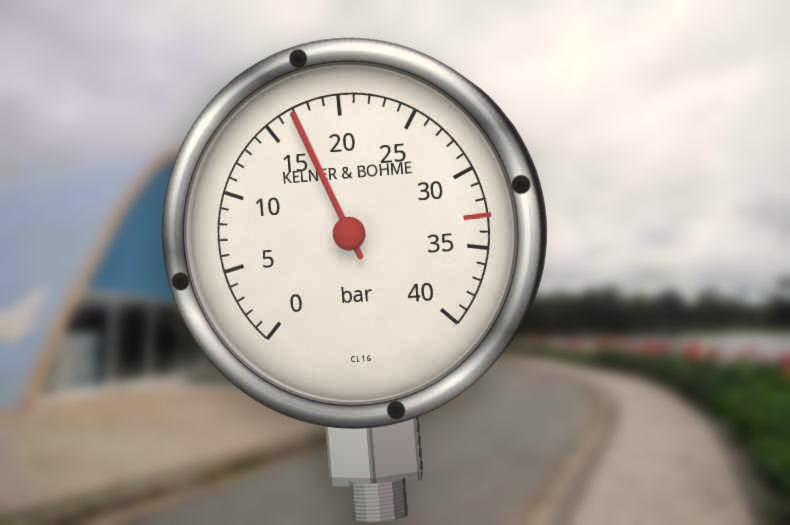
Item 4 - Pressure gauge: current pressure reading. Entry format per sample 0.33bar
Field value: 17bar
